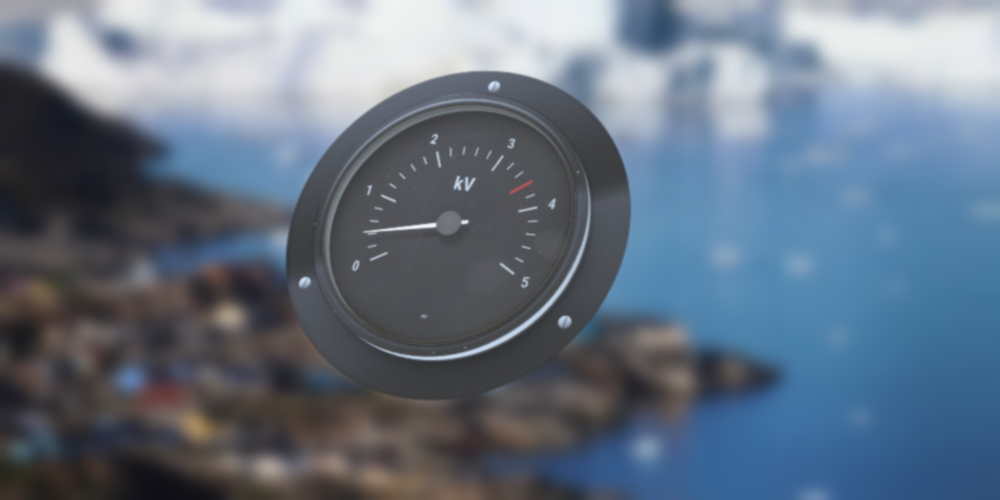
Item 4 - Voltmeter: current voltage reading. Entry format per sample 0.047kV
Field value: 0.4kV
